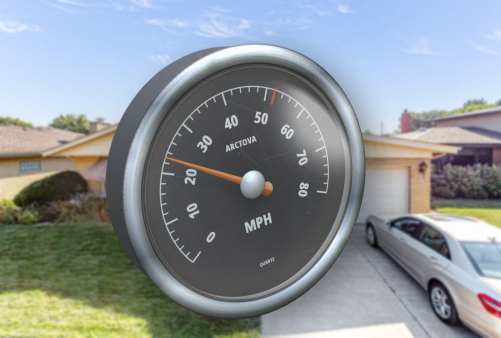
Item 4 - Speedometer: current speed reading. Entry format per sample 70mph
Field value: 23mph
